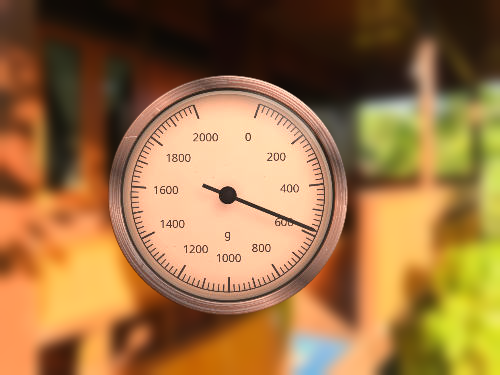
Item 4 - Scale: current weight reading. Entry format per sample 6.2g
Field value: 580g
